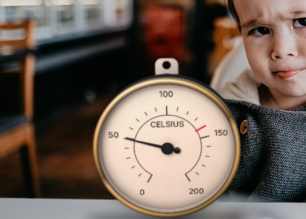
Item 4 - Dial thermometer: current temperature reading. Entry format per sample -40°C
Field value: 50°C
